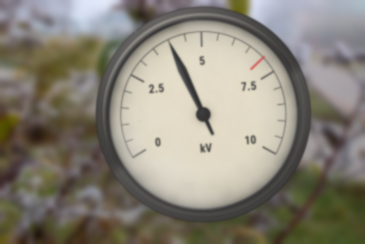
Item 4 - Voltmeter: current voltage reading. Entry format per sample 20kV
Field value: 4kV
